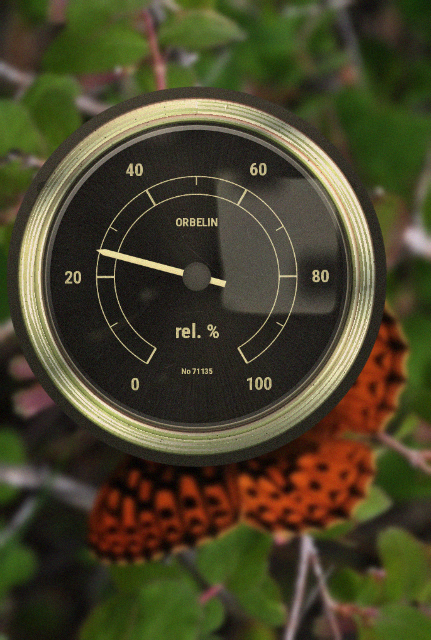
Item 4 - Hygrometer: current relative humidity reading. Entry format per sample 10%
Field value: 25%
